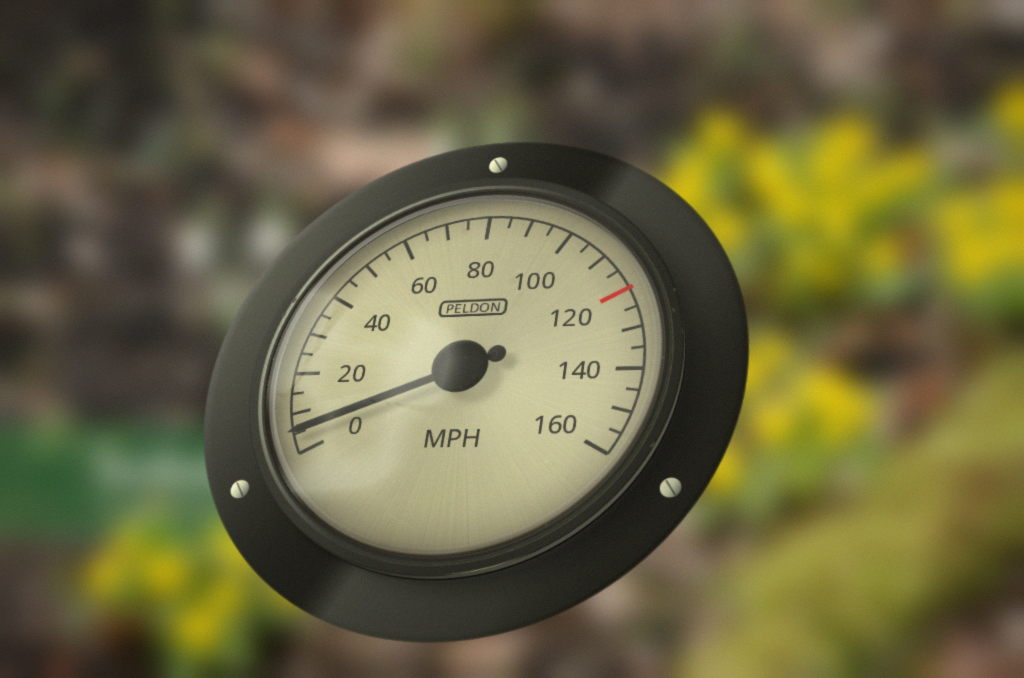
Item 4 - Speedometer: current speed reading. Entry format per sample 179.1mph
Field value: 5mph
